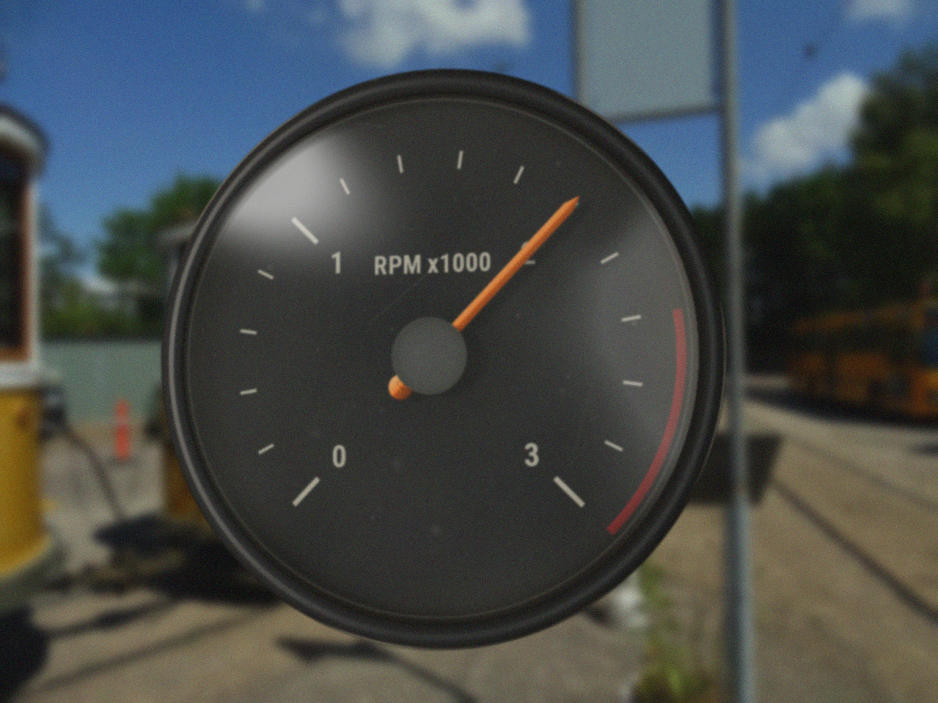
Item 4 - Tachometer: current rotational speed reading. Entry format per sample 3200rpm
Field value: 2000rpm
